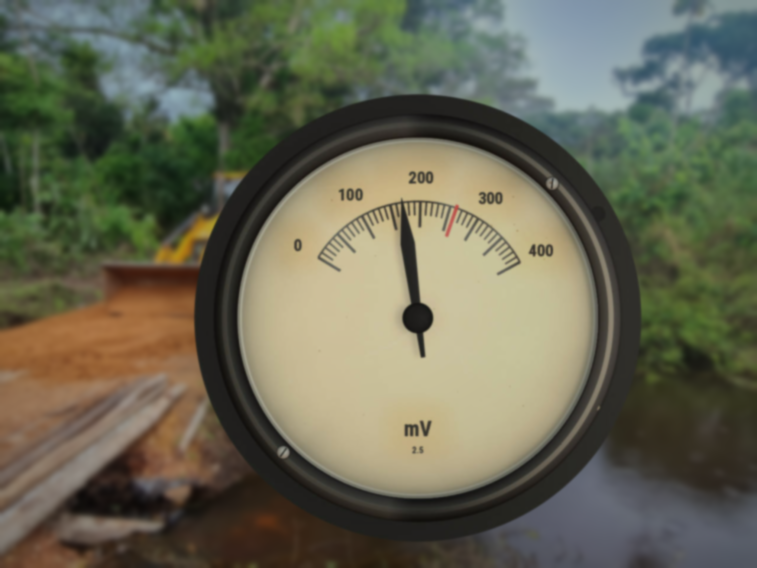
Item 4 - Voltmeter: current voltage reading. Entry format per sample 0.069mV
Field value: 170mV
